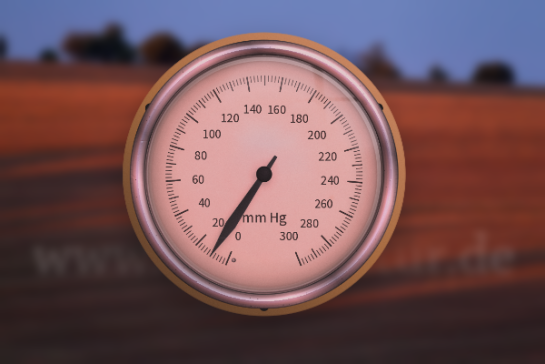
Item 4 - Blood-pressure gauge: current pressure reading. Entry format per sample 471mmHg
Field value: 10mmHg
